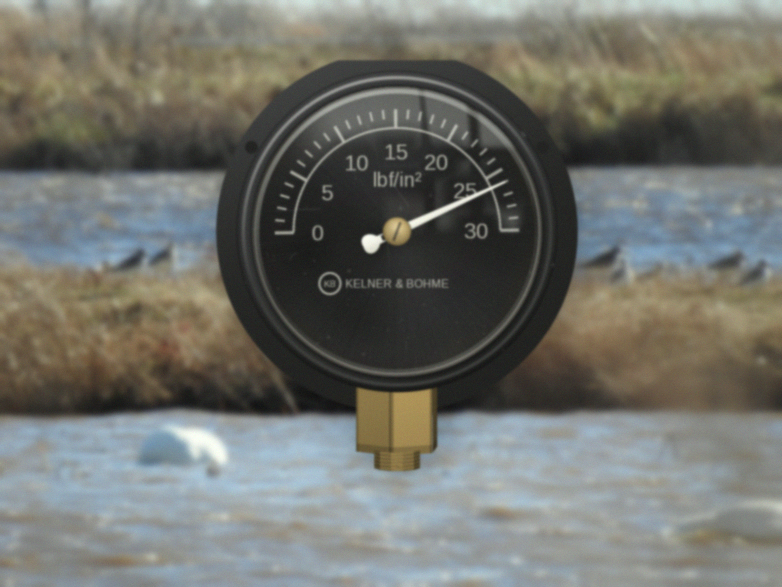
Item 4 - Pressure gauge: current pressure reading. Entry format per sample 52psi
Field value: 26psi
